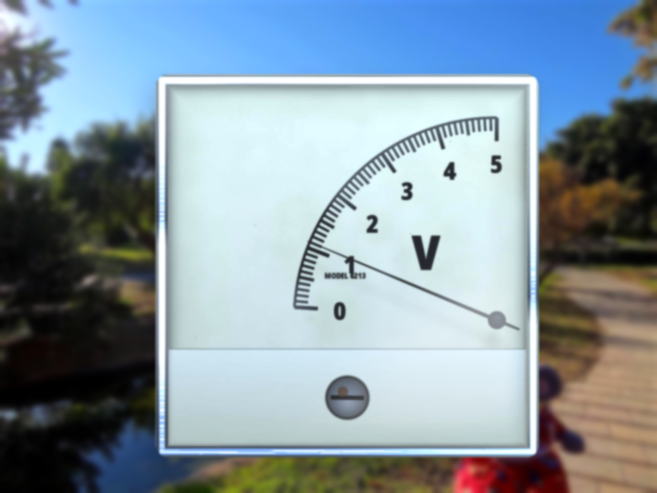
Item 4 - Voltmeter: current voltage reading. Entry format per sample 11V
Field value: 1.1V
